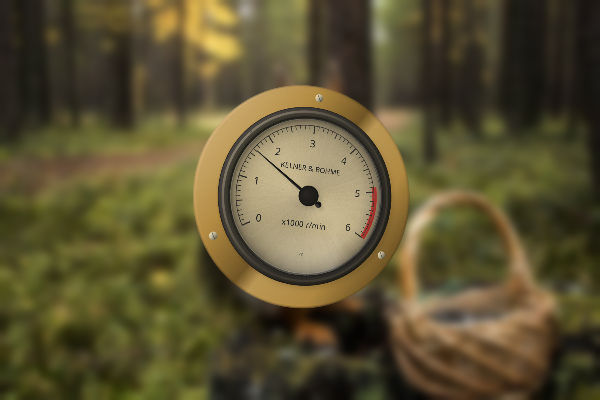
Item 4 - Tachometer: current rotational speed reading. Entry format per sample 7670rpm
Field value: 1600rpm
